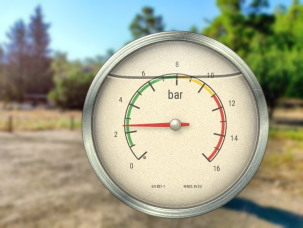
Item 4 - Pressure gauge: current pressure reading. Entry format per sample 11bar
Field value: 2.5bar
